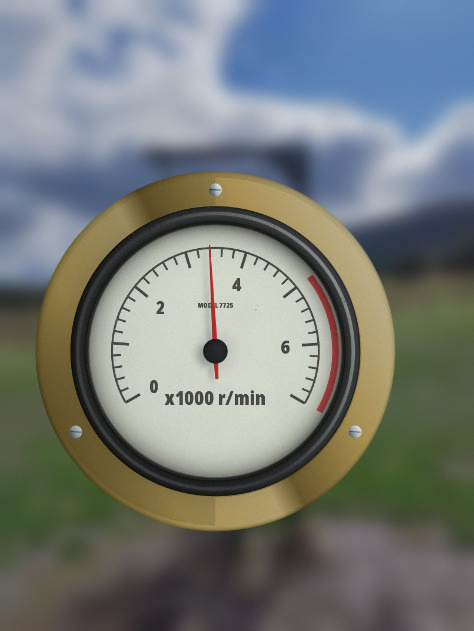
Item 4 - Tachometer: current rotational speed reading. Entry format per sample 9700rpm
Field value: 3400rpm
